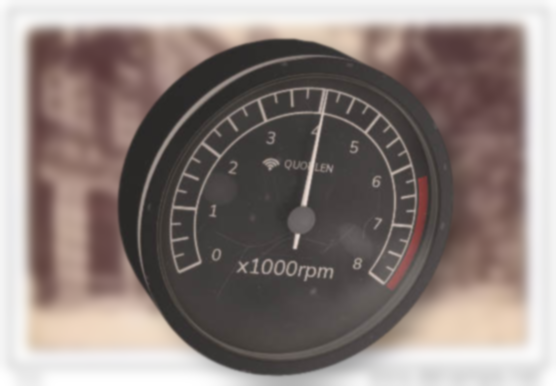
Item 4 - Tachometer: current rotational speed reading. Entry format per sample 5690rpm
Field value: 4000rpm
